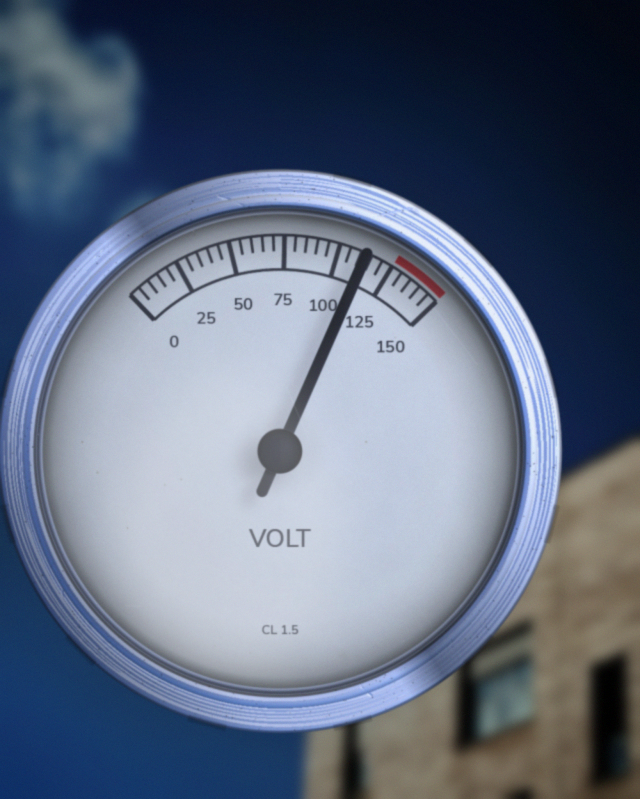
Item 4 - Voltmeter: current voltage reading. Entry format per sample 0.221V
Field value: 112.5V
